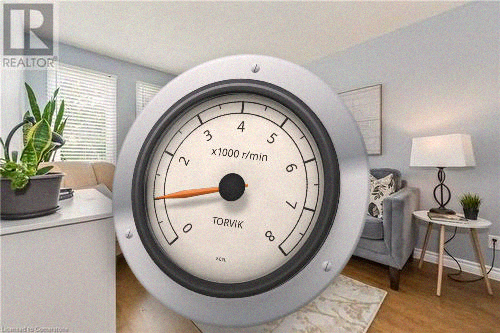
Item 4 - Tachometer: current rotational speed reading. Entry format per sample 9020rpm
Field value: 1000rpm
